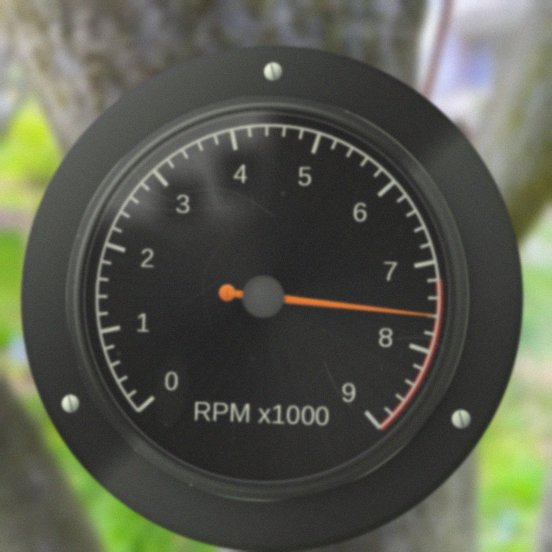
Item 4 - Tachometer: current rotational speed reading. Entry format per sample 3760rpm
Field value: 7600rpm
